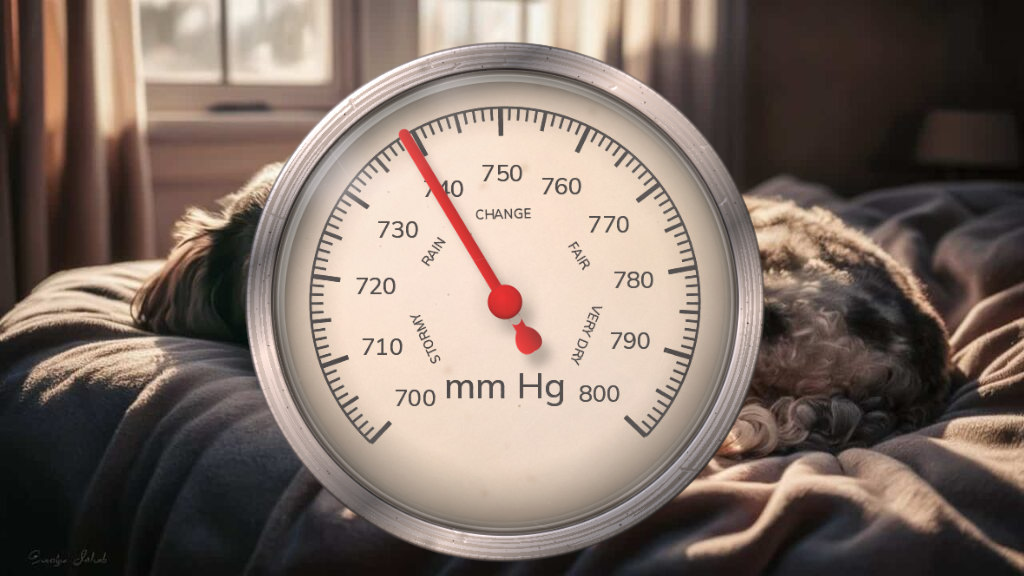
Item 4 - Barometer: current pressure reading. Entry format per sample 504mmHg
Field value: 739mmHg
